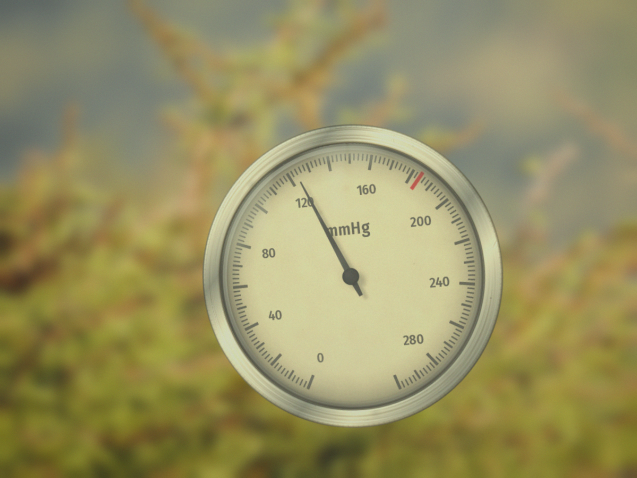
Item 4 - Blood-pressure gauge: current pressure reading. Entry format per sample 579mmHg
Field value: 124mmHg
